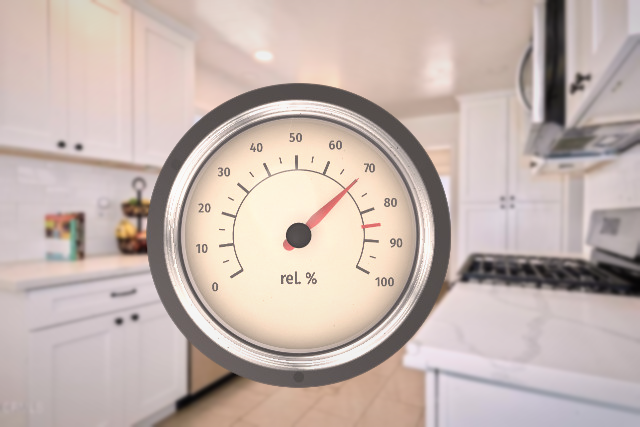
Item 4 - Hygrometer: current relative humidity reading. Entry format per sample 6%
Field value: 70%
